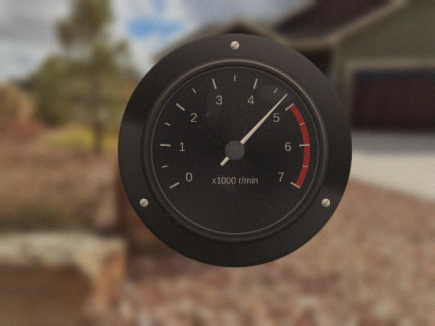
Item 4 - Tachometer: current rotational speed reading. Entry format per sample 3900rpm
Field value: 4750rpm
